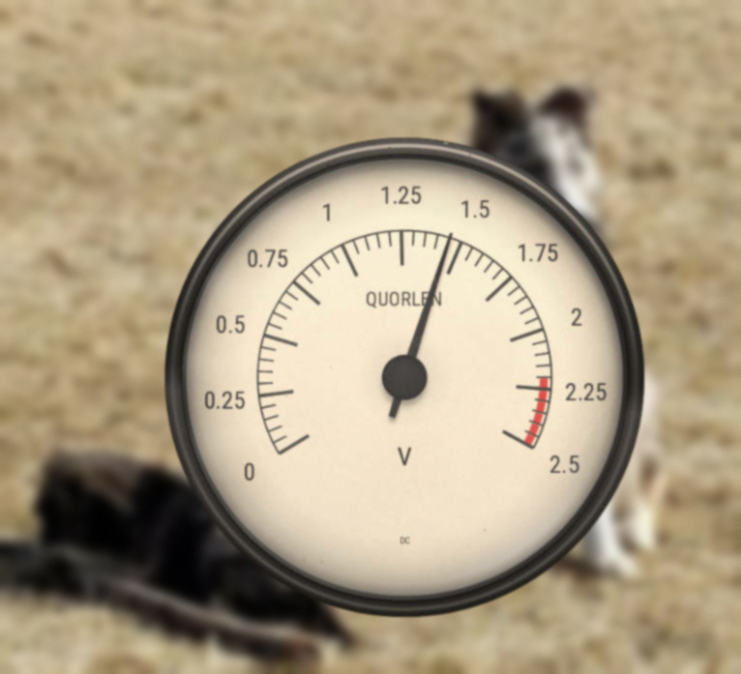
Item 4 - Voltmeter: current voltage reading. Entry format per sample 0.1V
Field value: 1.45V
